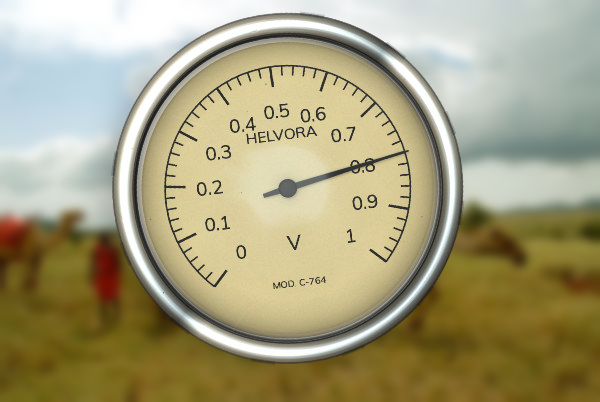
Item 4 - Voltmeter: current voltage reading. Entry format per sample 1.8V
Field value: 0.8V
